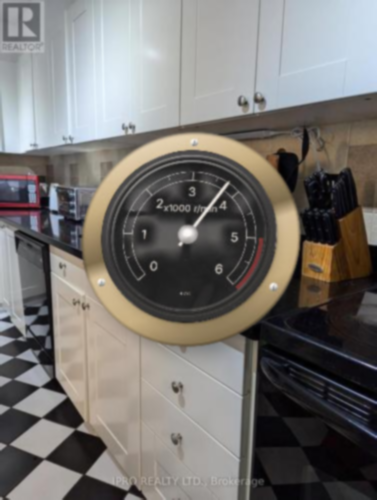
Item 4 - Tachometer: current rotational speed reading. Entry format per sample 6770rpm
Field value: 3750rpm
